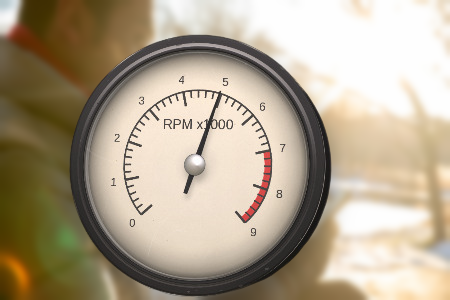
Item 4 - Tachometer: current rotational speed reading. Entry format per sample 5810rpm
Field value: 5000rpm
